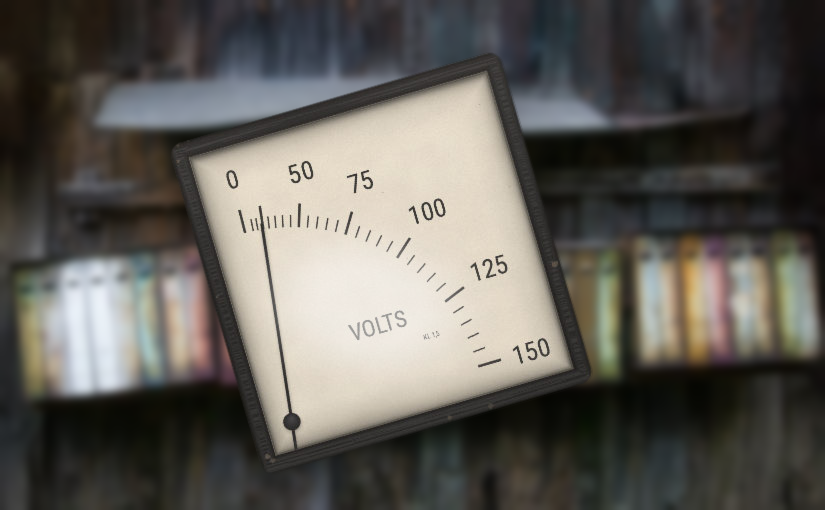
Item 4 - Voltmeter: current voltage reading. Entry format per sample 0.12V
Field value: 25V
